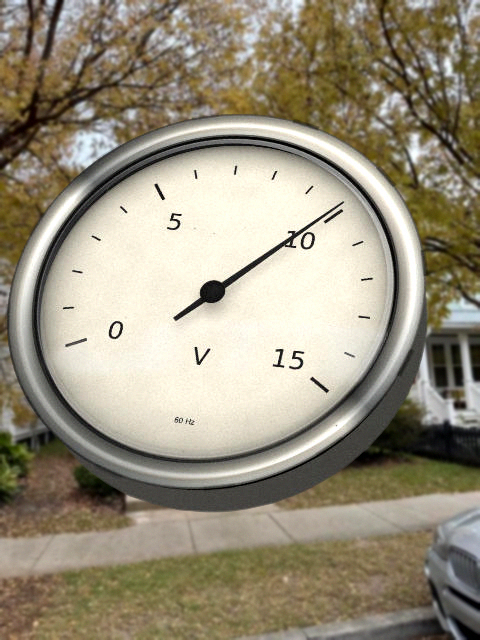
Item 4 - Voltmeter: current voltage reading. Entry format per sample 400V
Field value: 10V
